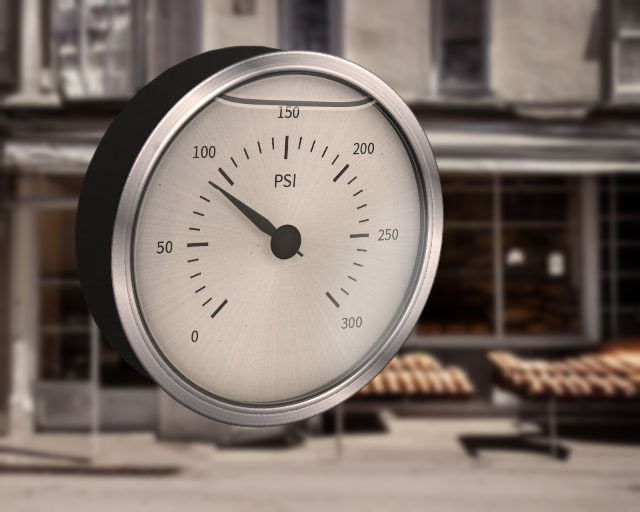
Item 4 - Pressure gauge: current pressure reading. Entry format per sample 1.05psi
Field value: 90psi
